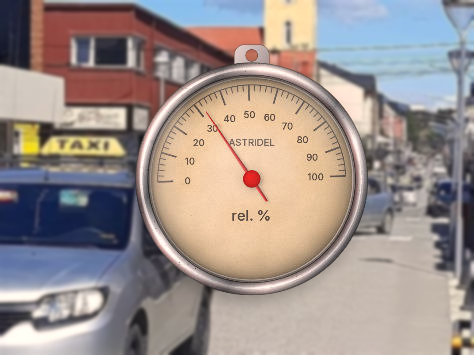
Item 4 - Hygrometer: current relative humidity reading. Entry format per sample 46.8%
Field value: 32%
